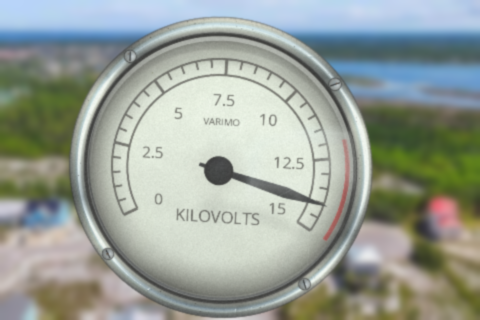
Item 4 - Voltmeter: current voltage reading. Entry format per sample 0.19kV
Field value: 14kV
